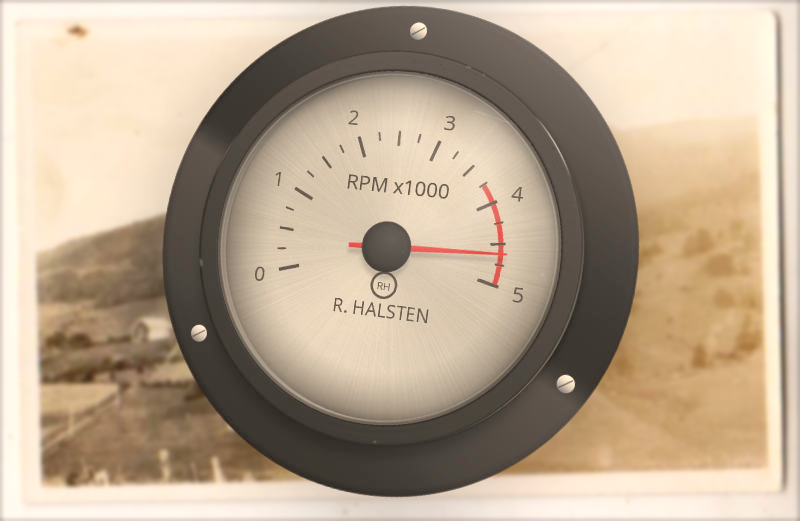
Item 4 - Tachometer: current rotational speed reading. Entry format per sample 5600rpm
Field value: 4625rpm
